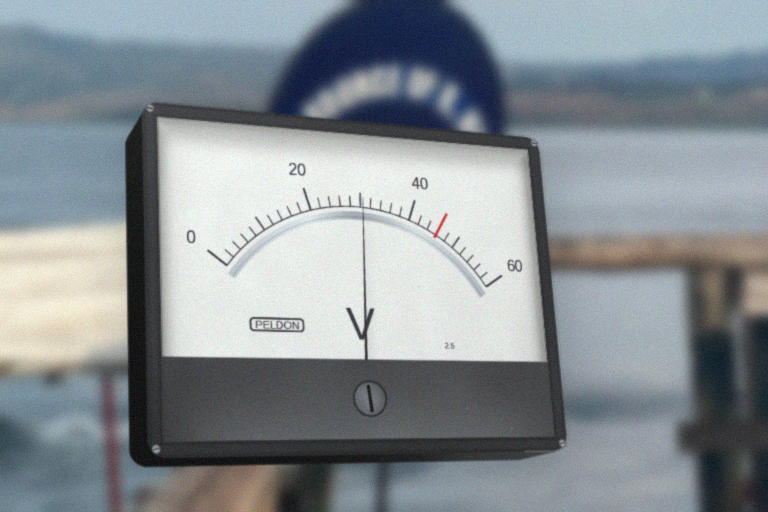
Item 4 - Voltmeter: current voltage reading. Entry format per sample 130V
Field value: 30V
